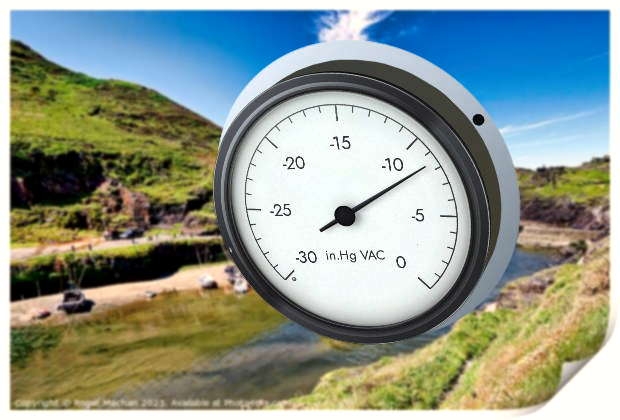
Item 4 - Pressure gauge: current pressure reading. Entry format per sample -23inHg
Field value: -8.5inHg
